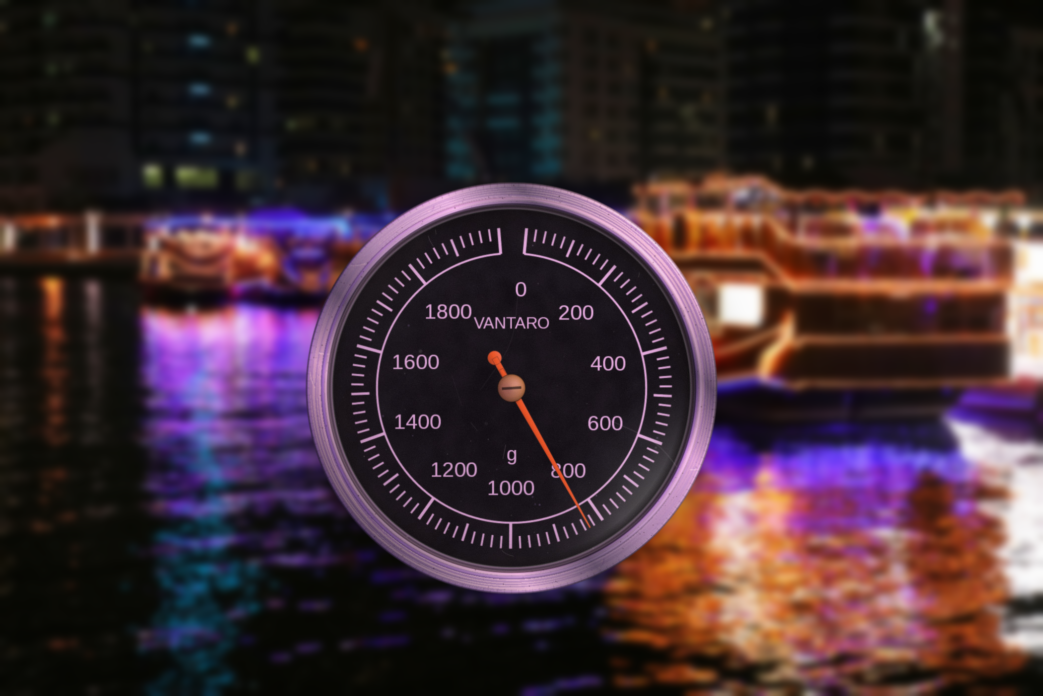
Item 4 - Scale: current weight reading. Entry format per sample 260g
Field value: 830g
